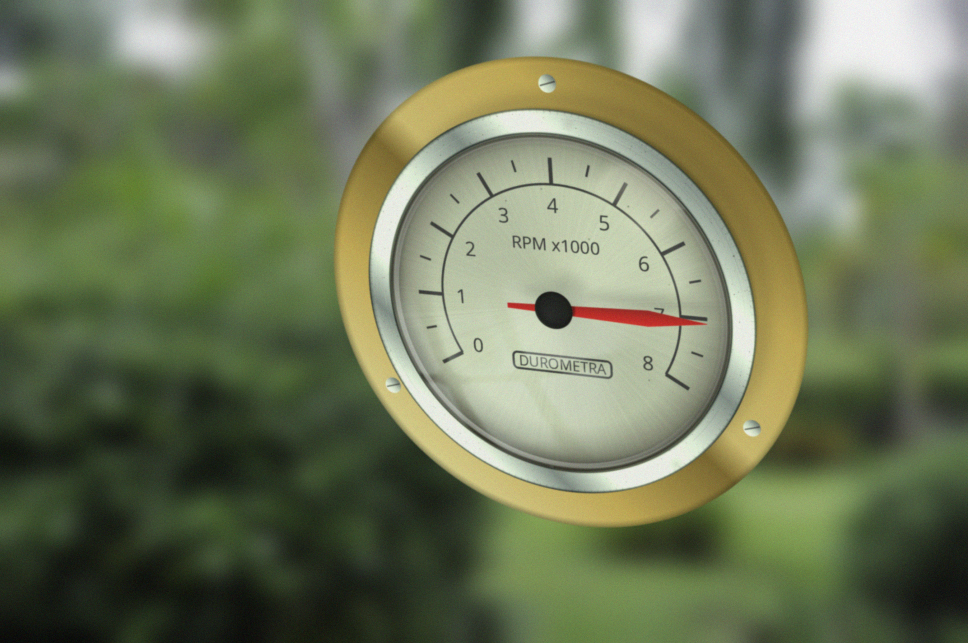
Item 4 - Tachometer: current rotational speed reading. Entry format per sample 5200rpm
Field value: 7000rpm
